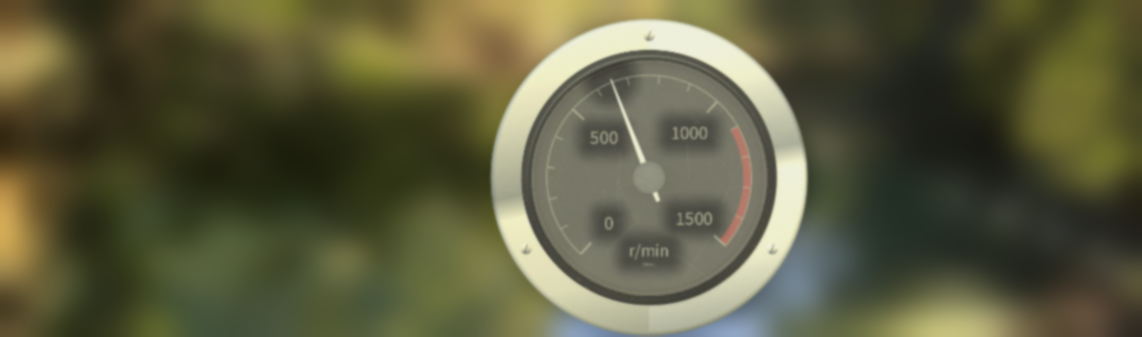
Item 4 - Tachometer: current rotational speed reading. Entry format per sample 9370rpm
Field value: 650rpm
